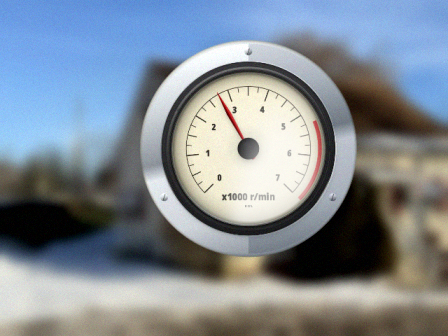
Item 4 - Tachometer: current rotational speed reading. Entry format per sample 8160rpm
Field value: 2750rpm
